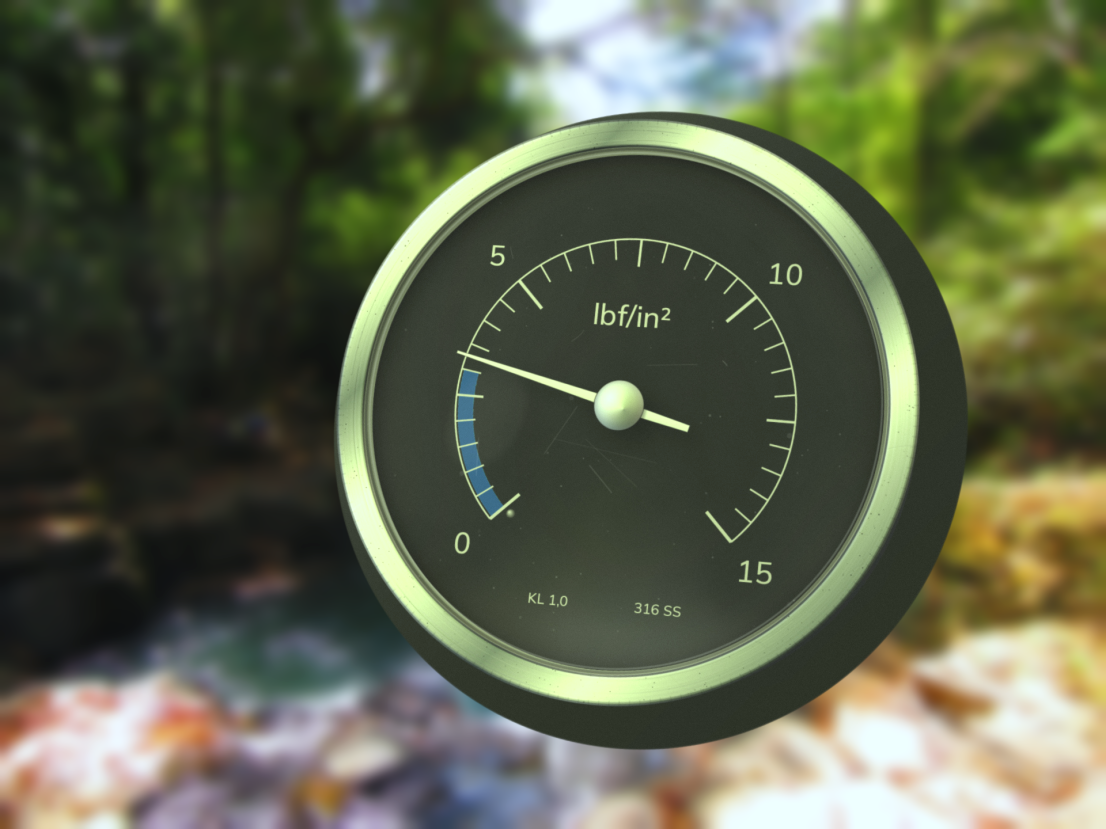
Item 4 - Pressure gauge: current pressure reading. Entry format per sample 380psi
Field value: 3.25psi
